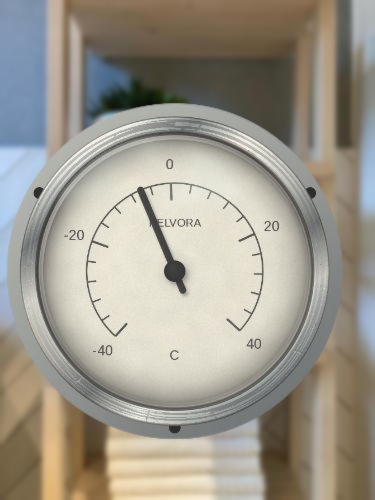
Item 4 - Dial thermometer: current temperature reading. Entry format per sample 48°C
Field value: -6°C
